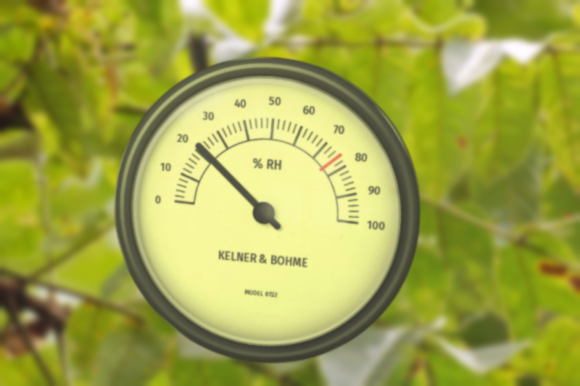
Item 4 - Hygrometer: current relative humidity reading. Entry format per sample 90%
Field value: 22%
